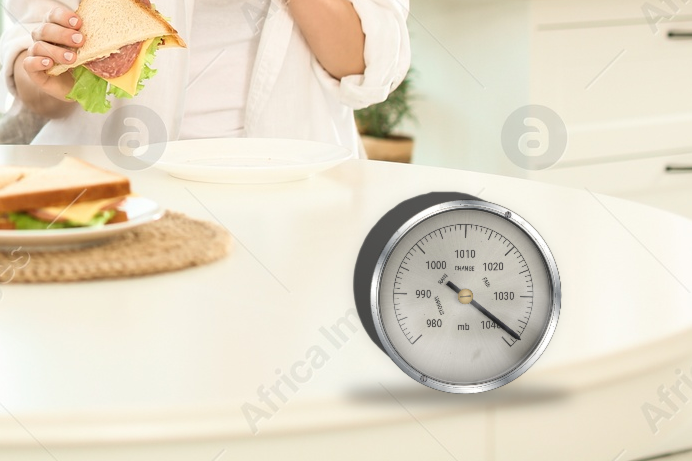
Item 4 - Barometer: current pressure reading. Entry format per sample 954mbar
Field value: 1038mbar
